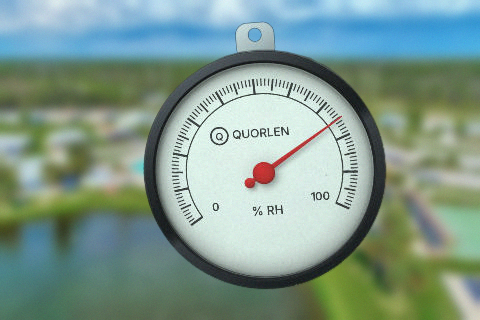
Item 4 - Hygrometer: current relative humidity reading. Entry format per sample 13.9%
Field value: 75%
